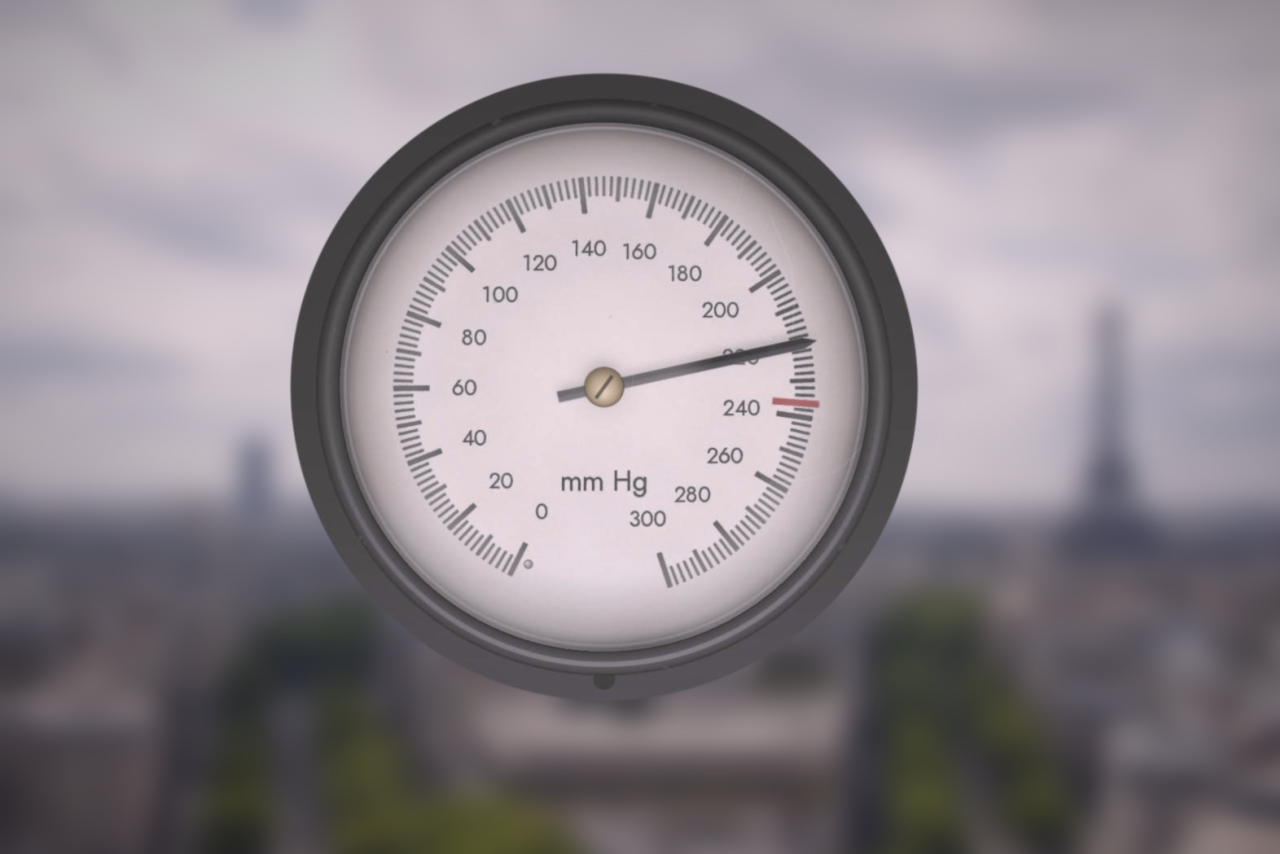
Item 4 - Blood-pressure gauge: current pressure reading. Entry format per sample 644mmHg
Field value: 220mmHg
